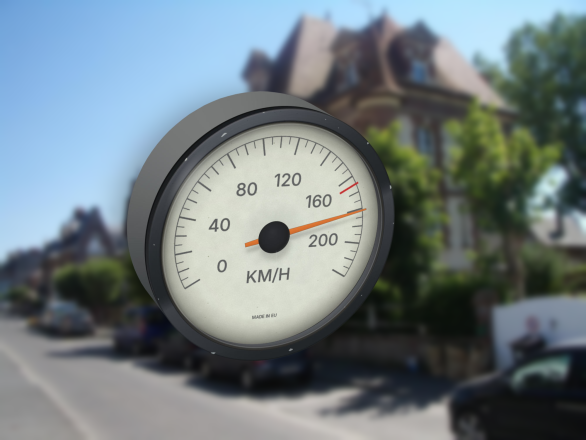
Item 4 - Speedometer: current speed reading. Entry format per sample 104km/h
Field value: 180km/h
